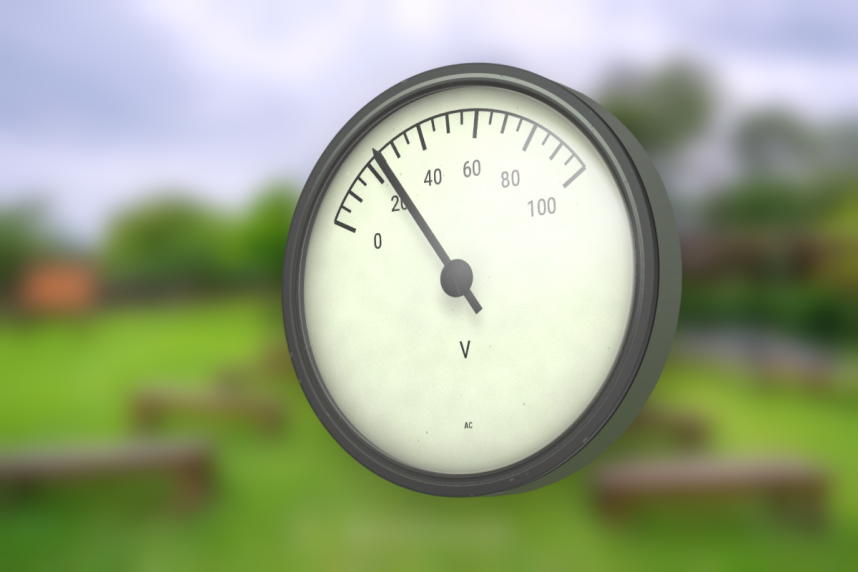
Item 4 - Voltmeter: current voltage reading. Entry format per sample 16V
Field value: 25V
